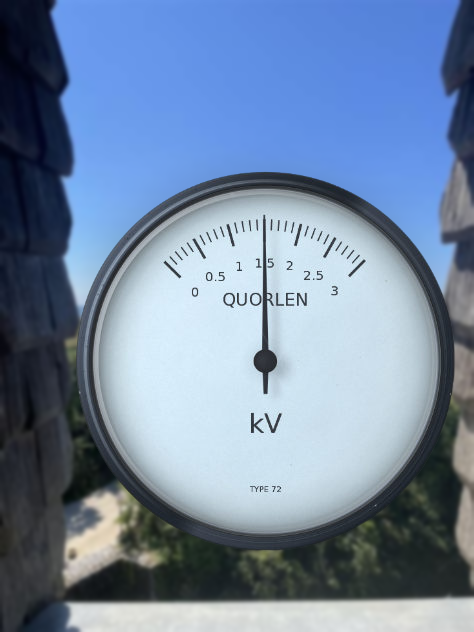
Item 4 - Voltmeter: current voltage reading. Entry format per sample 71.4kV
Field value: 1.5kV
